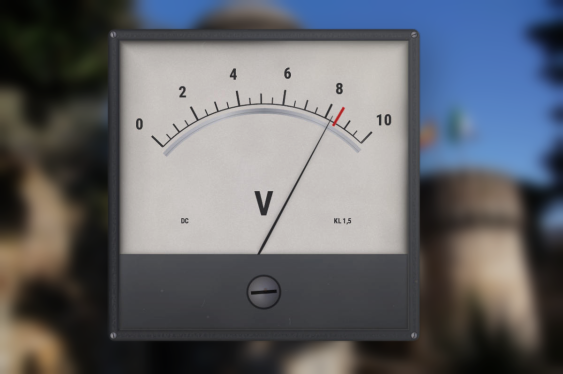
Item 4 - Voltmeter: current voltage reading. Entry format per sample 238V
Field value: 8.25V
